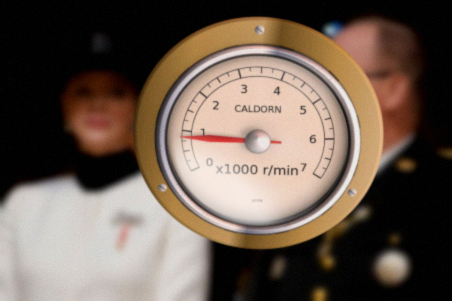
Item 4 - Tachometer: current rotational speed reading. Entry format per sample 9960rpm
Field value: 875rpm
